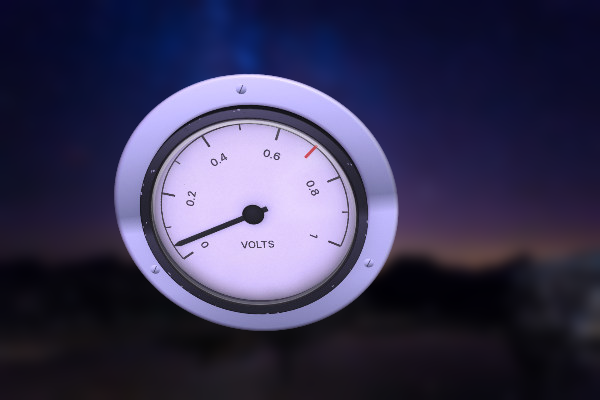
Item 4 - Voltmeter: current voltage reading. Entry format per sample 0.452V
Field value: 0.05V
